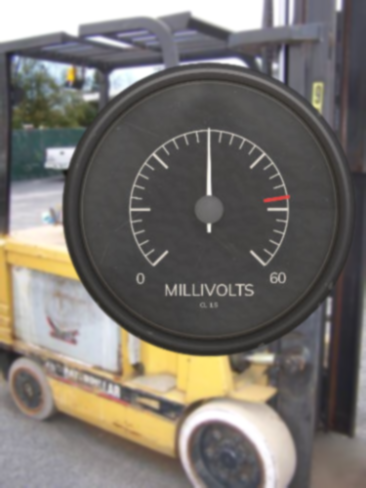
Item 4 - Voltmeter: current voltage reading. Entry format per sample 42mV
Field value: 30mV
